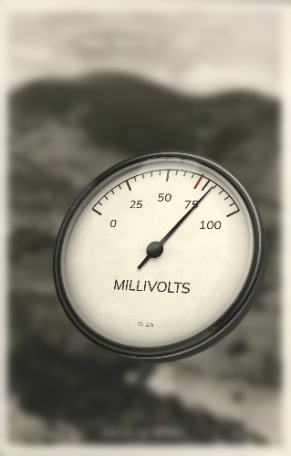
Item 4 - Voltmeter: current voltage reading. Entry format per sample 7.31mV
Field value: 80mV
